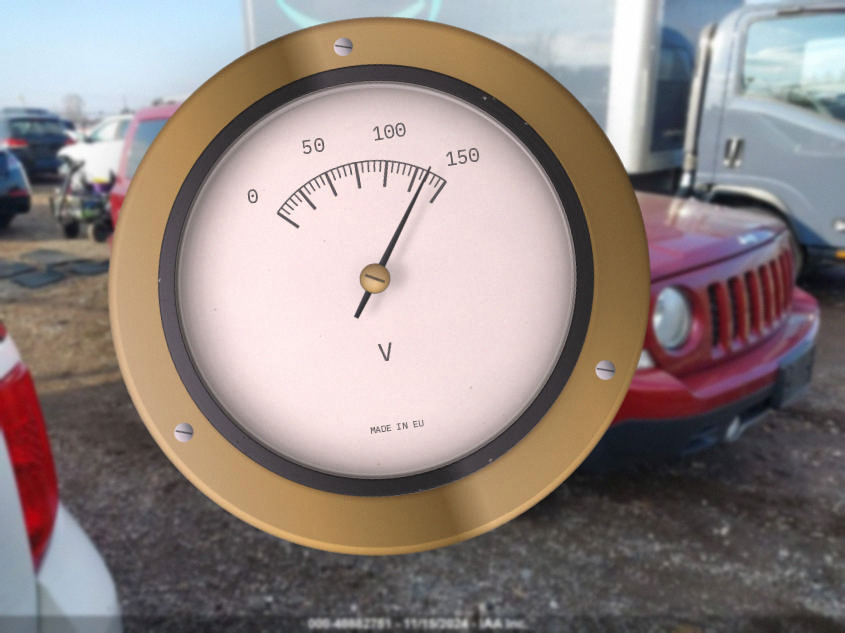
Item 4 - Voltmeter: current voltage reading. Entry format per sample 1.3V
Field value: 135V
